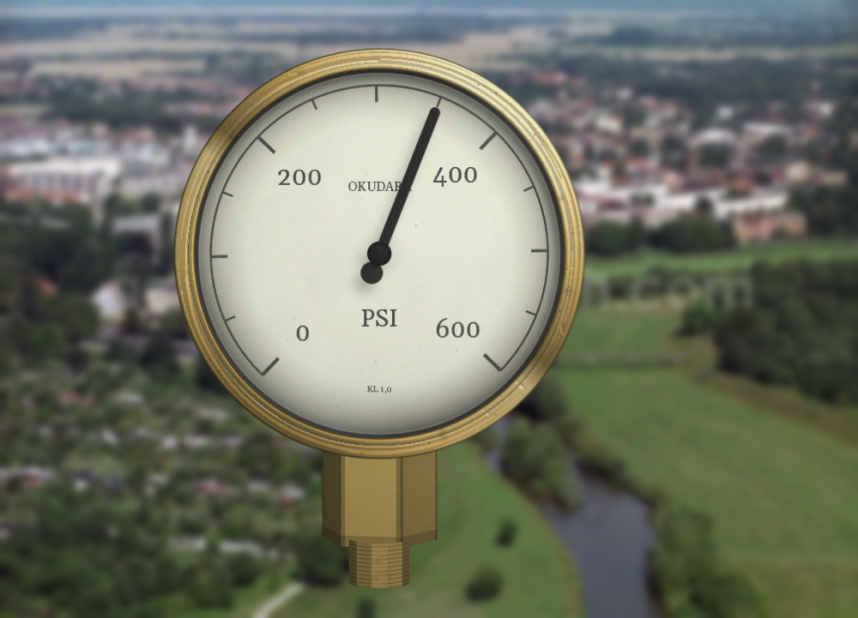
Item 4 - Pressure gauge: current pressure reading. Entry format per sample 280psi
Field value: 350psi
